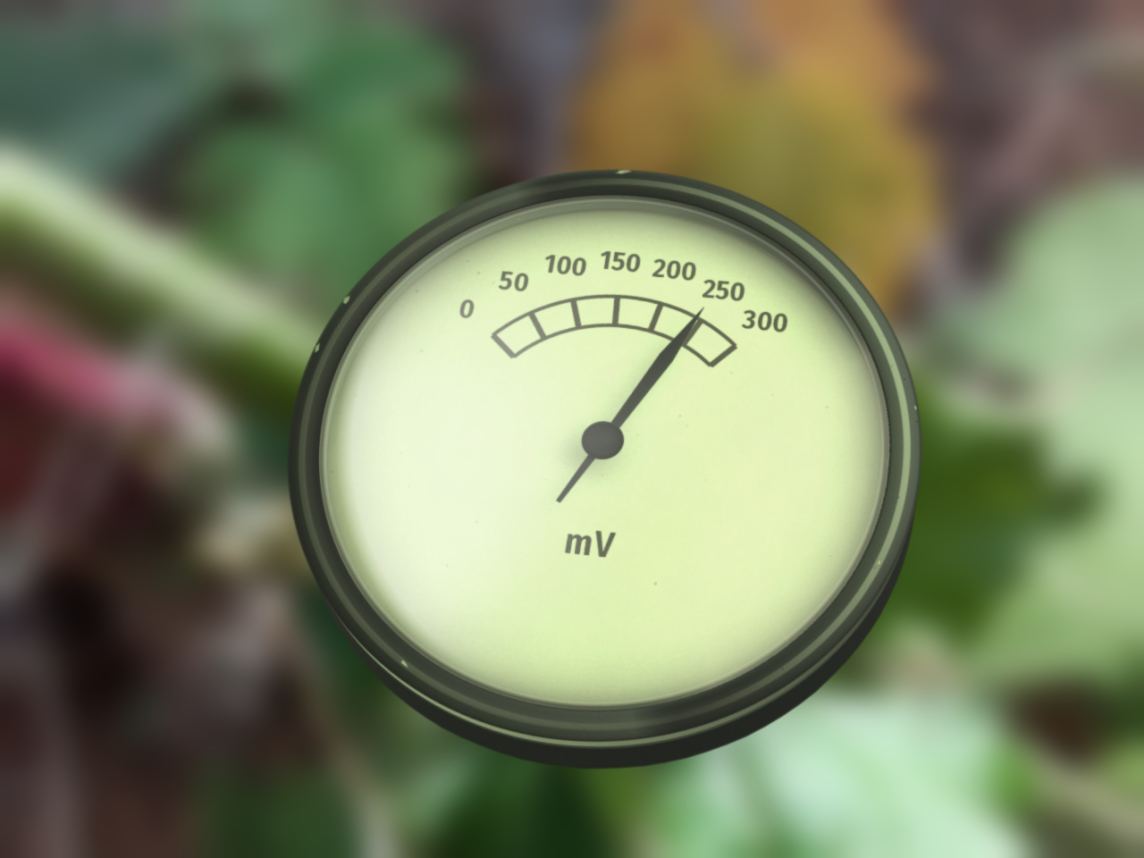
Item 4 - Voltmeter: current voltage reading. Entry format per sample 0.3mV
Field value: 250mV
